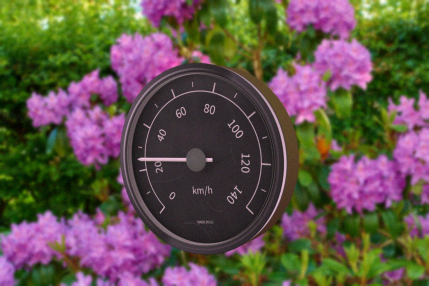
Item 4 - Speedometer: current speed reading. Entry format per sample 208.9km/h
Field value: 25km/h
